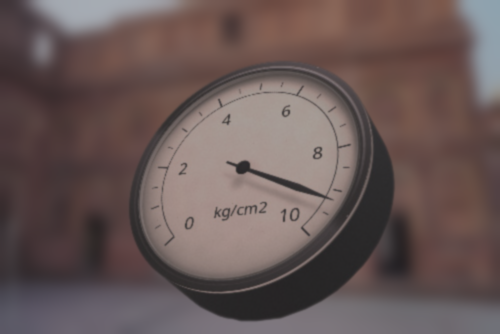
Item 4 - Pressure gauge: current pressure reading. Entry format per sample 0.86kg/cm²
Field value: 9.25kg/cm²
